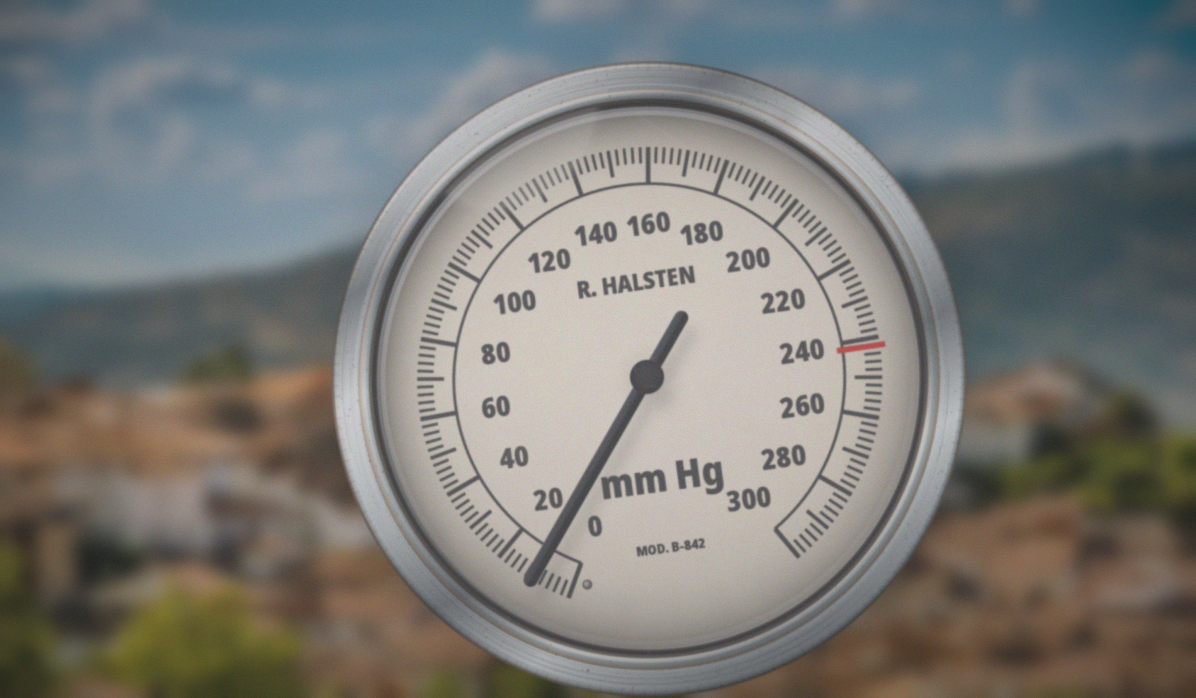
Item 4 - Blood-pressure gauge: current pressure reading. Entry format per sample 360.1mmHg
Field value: 10mmHg
